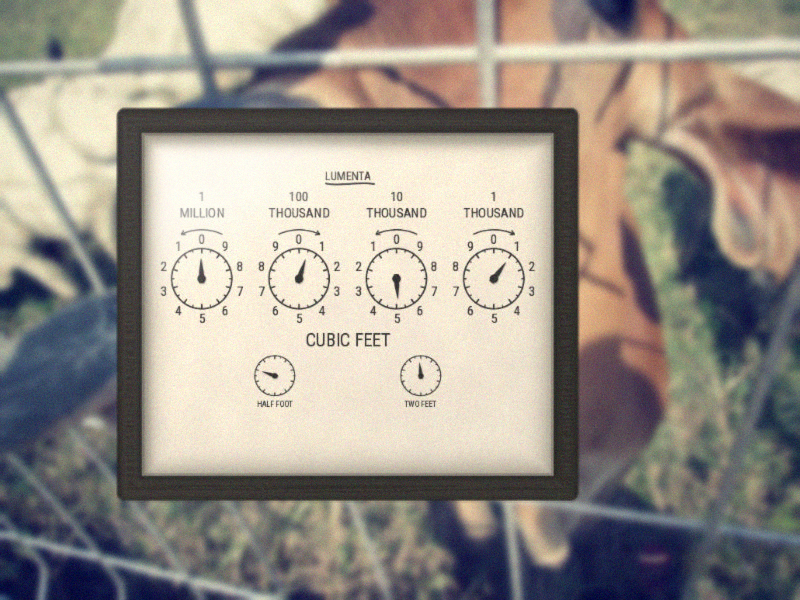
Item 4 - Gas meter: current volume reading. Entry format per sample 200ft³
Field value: 5100ft³
